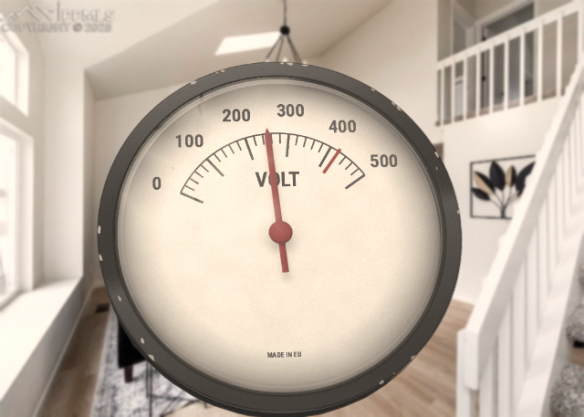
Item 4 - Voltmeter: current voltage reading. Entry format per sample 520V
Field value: 250V
